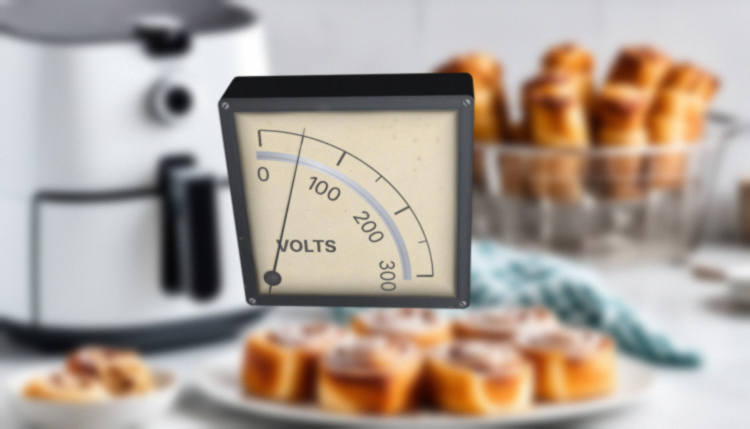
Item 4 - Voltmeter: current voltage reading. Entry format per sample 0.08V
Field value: 50V
